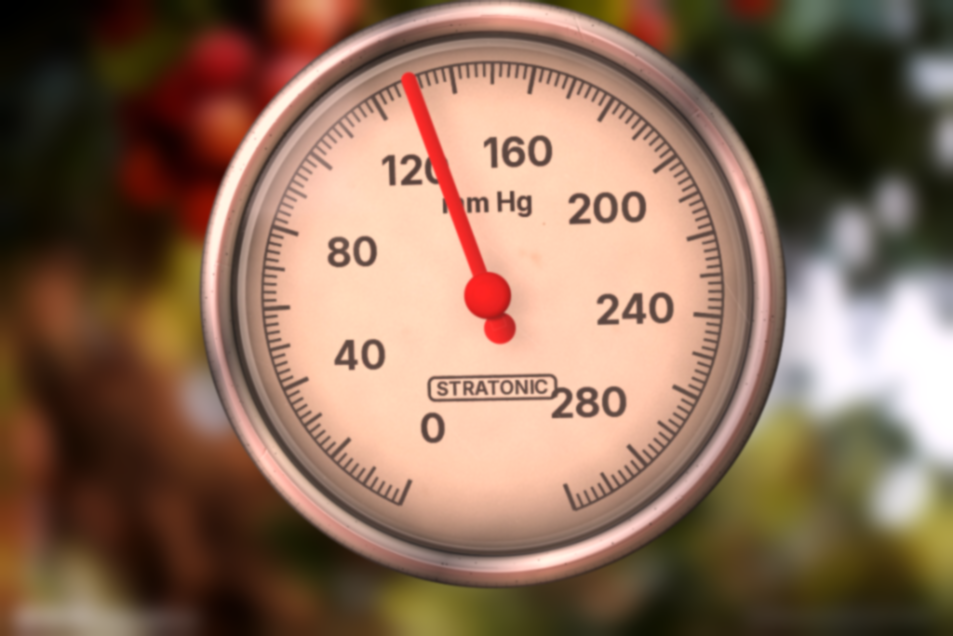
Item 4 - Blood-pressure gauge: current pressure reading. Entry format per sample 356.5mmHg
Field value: 130mmHg
